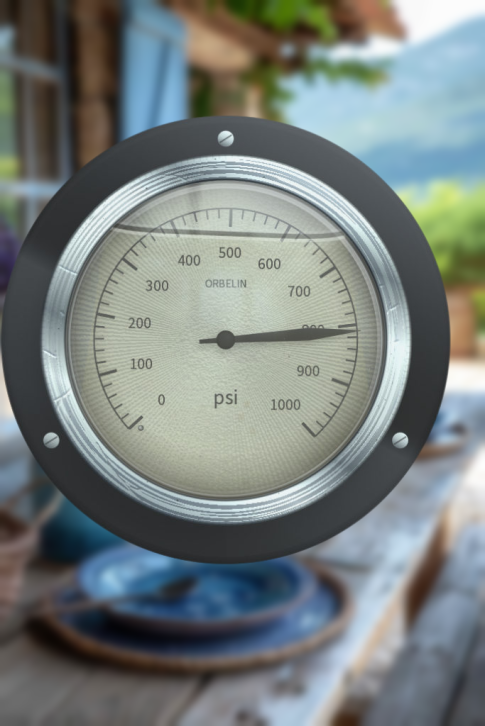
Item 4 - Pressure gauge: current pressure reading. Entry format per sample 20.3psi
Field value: 810psi
